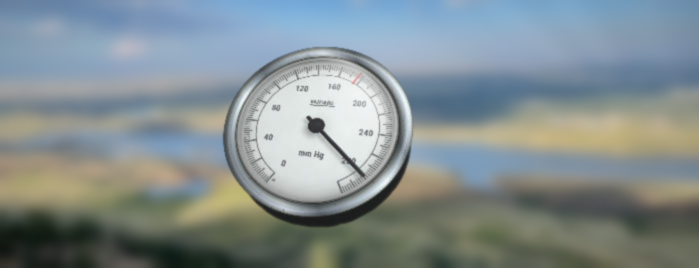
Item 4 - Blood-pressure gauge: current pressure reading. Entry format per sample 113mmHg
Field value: 280mmHg
